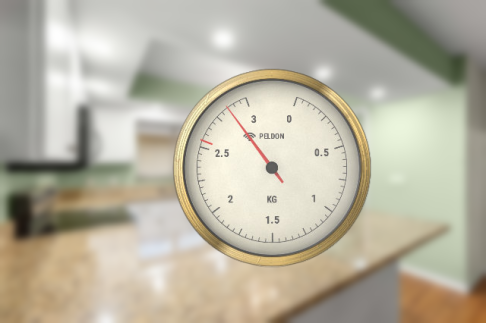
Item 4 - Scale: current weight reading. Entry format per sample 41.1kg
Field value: 2.85kg
